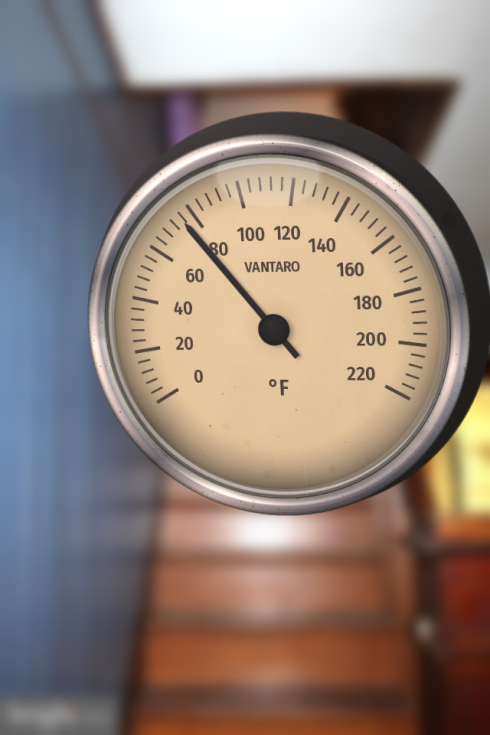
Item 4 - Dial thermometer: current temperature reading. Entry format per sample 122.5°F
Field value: 76°F
